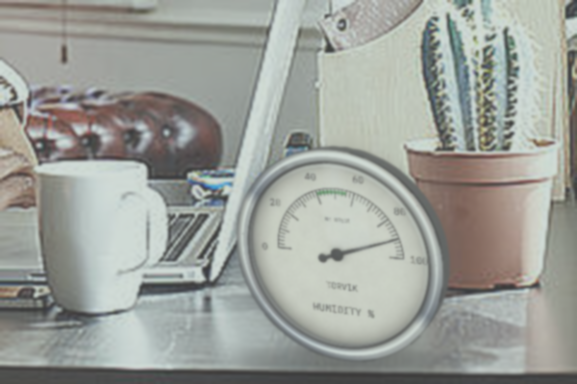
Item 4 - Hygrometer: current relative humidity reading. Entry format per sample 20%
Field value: 90%
